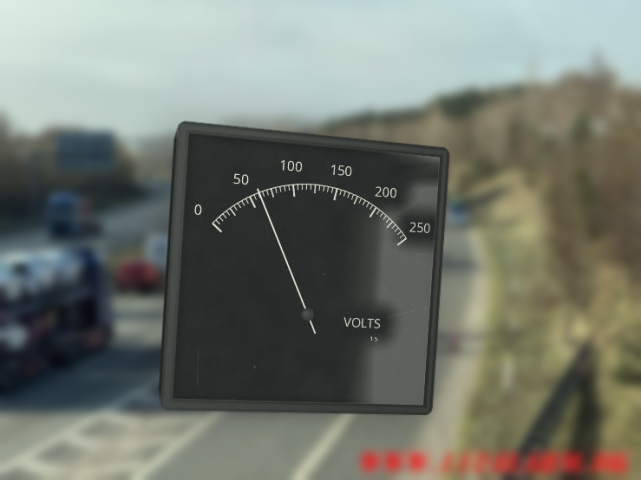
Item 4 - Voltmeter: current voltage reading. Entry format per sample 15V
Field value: 60V
